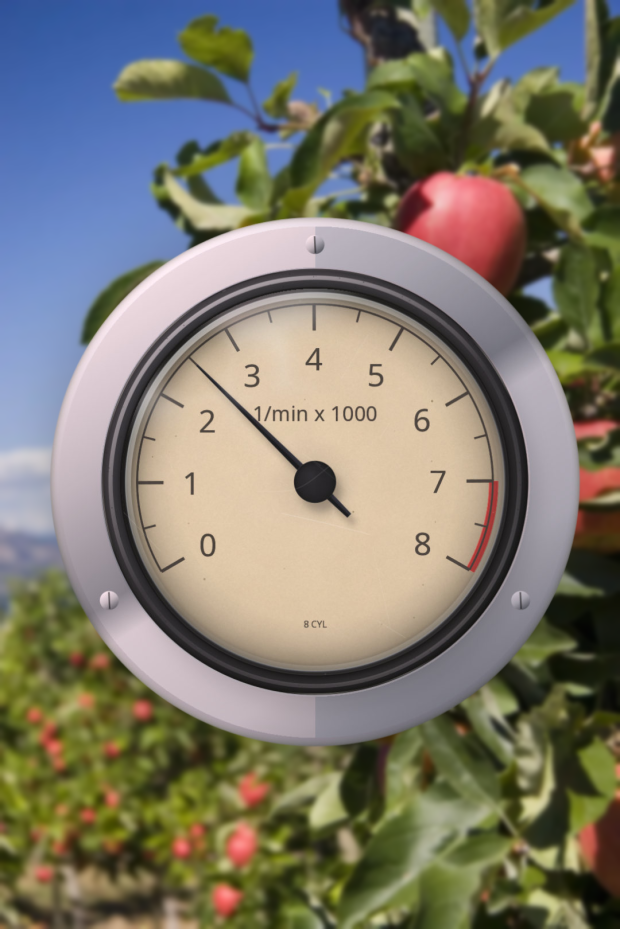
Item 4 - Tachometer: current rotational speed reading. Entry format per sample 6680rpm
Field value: 2500rpm
